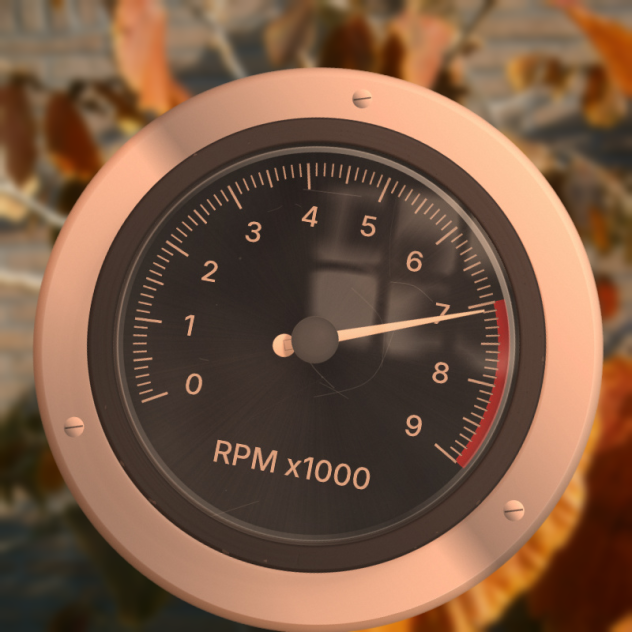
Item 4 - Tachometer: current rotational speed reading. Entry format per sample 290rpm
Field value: 7100rpm
